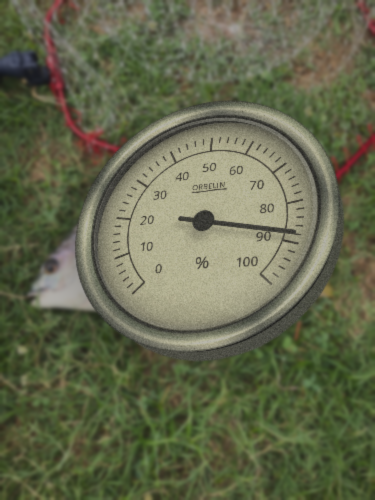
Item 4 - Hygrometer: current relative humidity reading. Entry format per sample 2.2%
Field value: 88%
